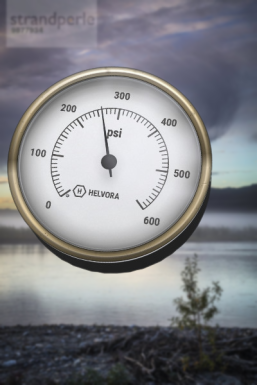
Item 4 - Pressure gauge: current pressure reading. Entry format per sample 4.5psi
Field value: 260psi
